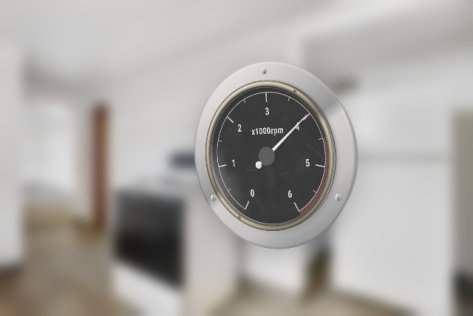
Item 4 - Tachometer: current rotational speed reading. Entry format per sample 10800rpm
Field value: 4000rpm
